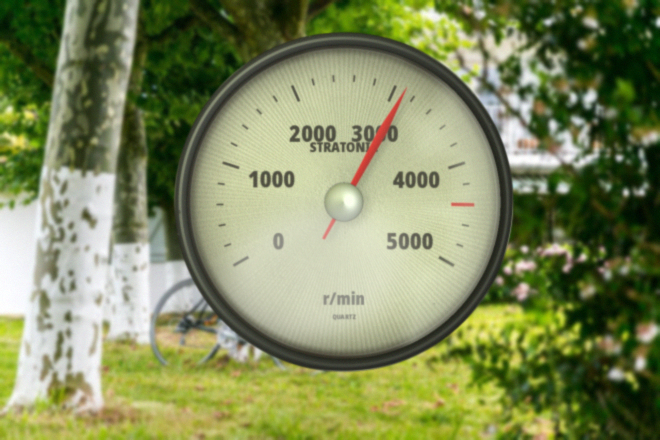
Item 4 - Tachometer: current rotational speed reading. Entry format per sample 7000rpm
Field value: 3100rpm
